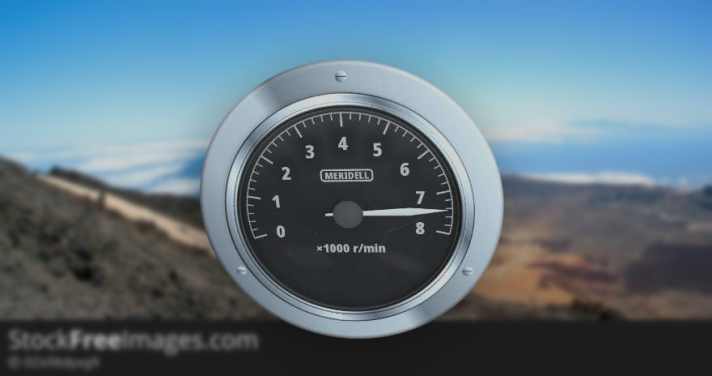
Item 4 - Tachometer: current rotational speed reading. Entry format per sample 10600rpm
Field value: 7400rpm
